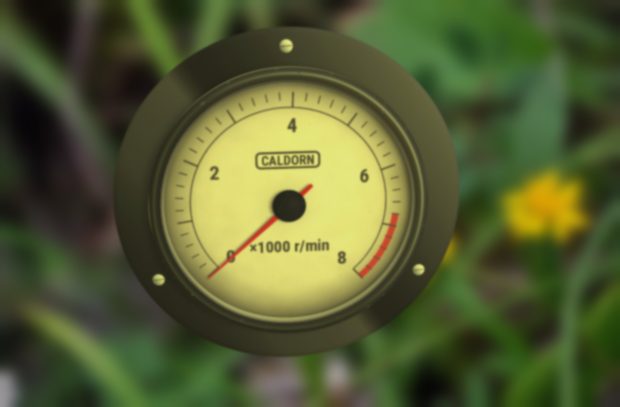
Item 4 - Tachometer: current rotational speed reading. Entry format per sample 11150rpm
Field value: 0rpm
